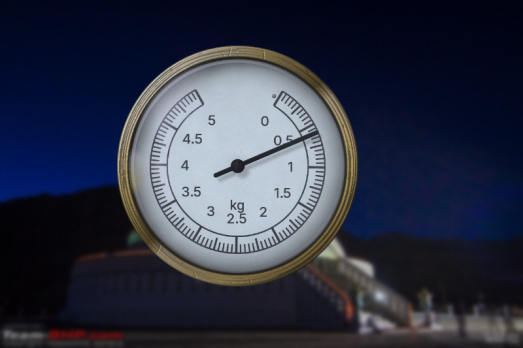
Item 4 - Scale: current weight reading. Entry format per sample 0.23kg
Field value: 0.6kg
